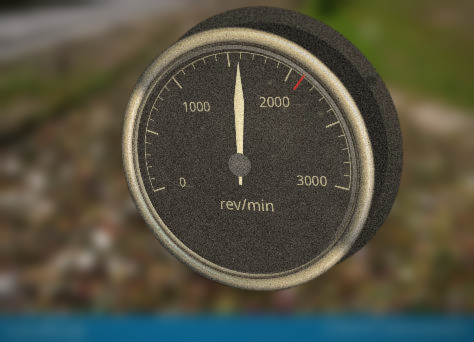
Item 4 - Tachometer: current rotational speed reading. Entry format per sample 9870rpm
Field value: 1600rpm
